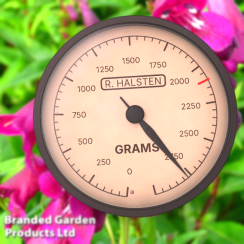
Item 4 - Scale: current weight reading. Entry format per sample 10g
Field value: 2775g
